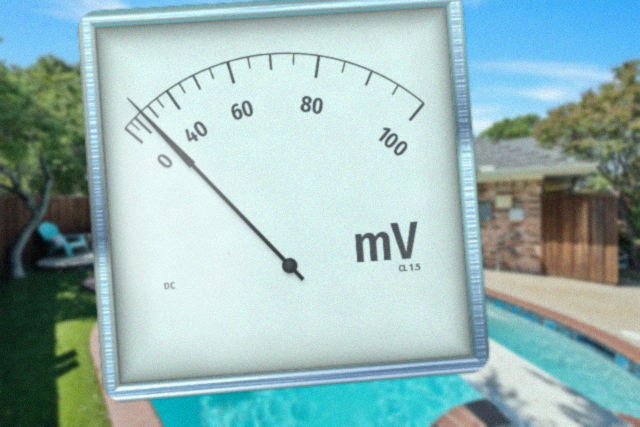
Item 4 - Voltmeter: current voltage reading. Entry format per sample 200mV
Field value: 25mV
